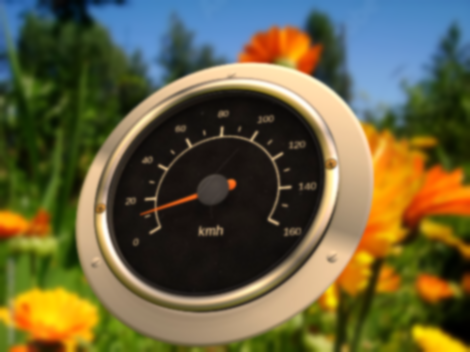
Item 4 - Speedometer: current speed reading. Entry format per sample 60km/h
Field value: 10km/h
